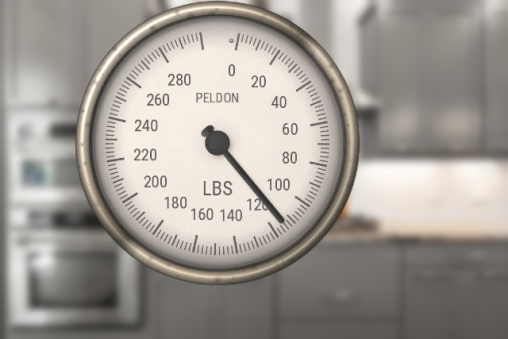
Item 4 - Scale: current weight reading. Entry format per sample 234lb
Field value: 114lb
